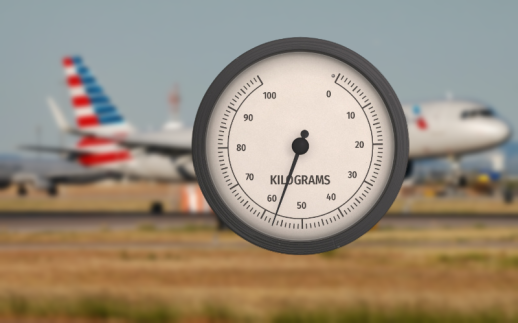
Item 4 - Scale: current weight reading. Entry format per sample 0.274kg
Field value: 57kg
